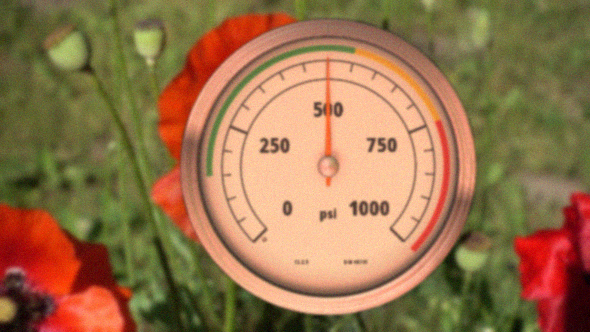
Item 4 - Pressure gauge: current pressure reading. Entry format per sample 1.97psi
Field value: 500psi
